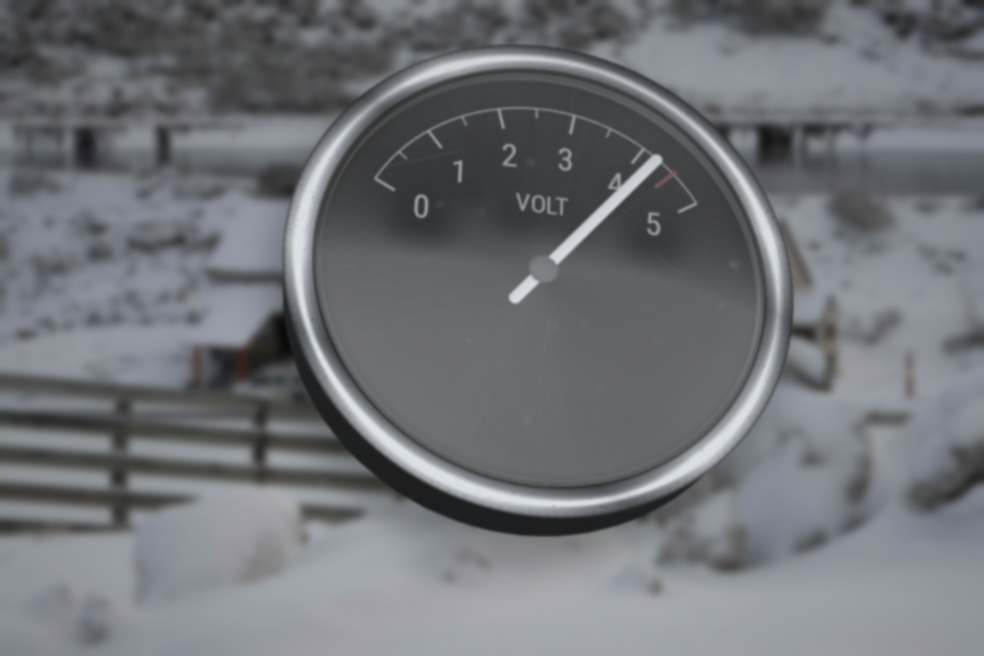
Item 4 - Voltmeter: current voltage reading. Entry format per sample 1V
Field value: 4.25V
